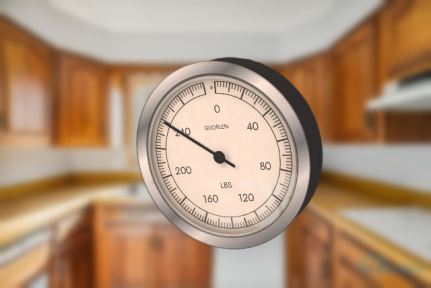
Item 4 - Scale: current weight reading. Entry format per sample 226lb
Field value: 240lb
